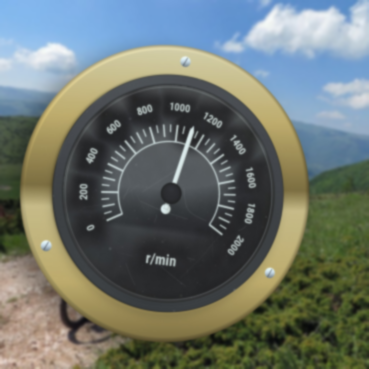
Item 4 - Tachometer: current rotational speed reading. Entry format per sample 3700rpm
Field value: 1100rpm
